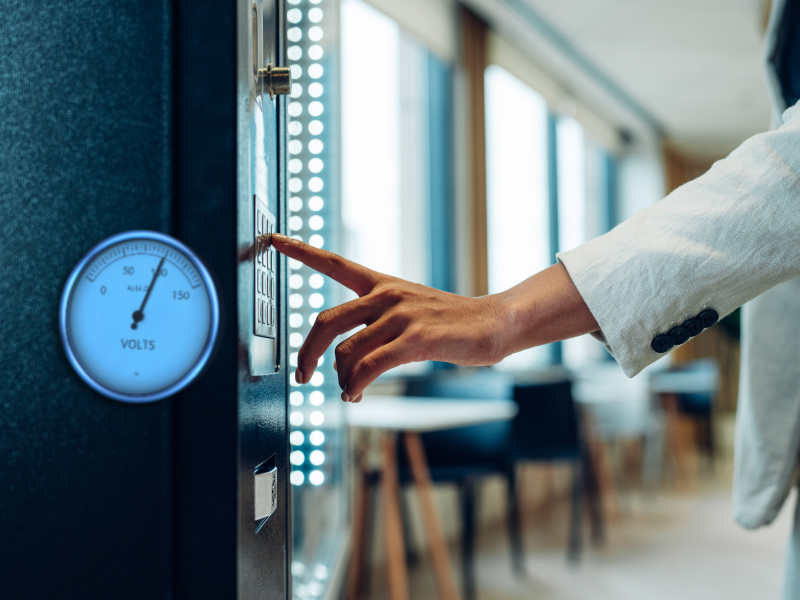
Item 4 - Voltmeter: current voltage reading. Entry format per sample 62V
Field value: 100V
